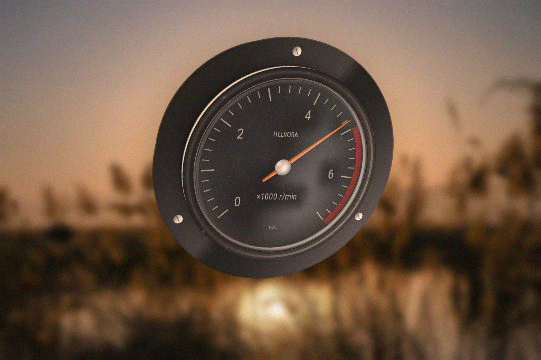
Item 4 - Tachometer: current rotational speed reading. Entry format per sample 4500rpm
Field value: 4800rpm
